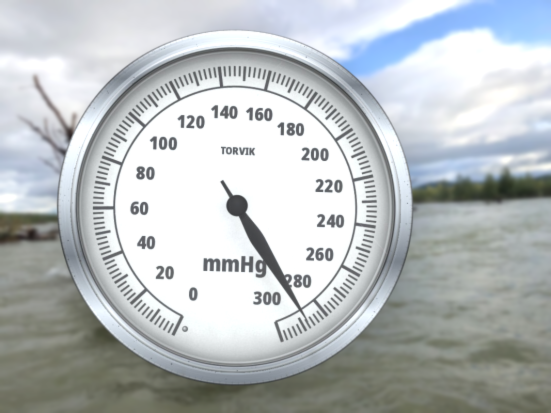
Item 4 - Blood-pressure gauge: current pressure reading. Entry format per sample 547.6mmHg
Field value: 288mmHg
